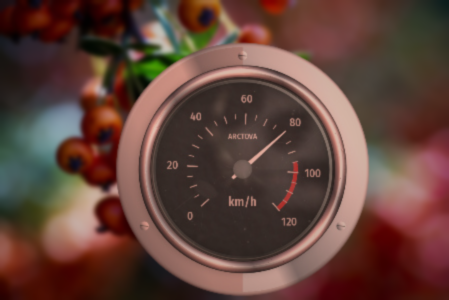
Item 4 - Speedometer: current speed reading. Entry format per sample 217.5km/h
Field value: 80km/h
